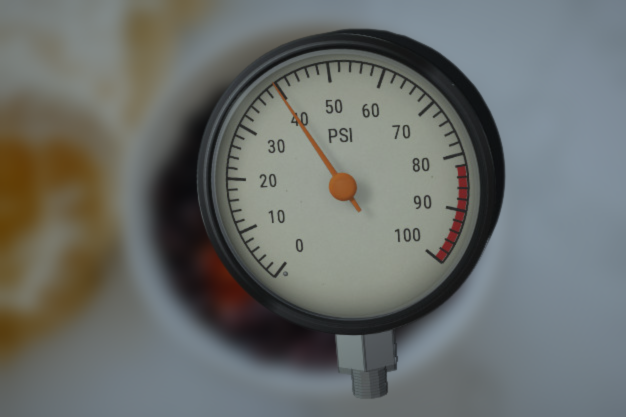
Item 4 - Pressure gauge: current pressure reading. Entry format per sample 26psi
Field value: 40psi
